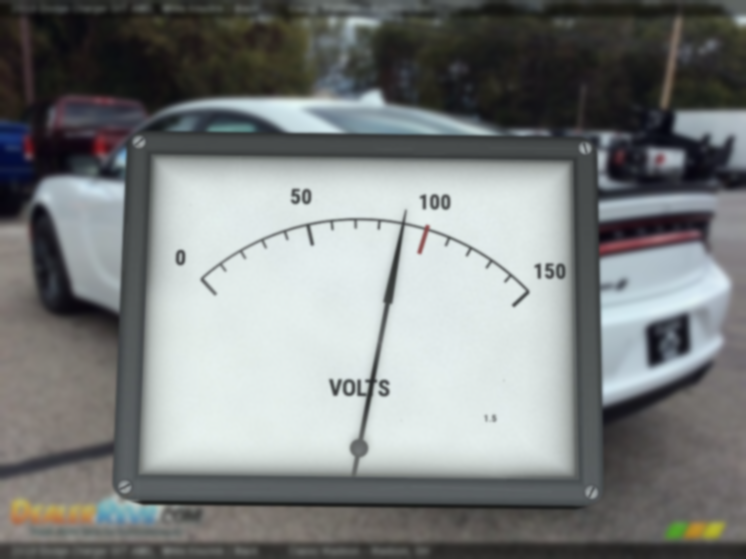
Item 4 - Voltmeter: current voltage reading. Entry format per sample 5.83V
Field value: 90V
